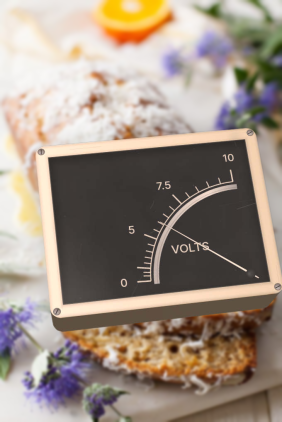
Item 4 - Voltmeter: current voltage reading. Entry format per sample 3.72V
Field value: 6V
